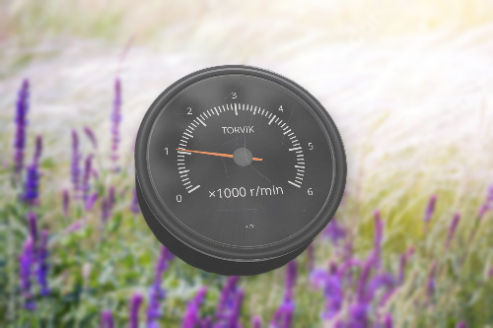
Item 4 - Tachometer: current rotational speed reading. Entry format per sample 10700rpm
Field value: 1000rpm
